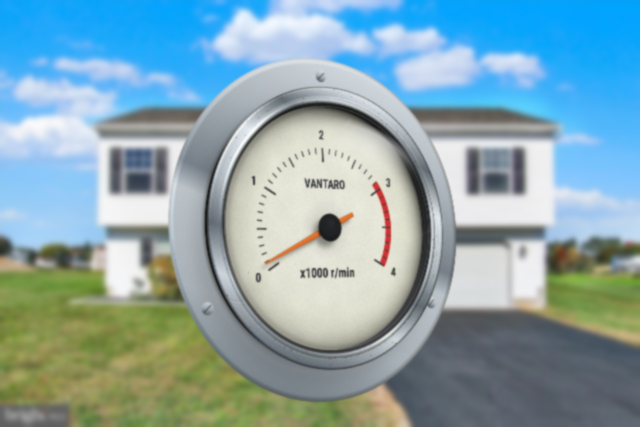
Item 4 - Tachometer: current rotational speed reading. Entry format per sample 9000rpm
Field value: 100rpm
